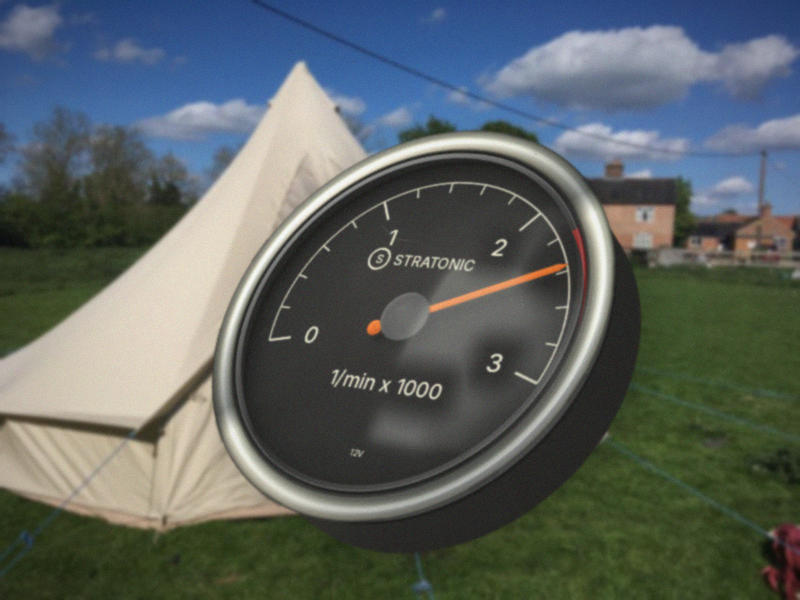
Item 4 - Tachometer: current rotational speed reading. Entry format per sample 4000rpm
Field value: 2400rpm
